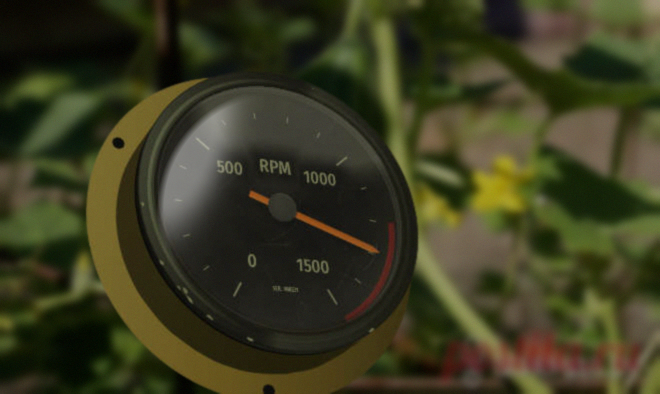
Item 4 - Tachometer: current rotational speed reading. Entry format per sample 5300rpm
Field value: 1300rpm
